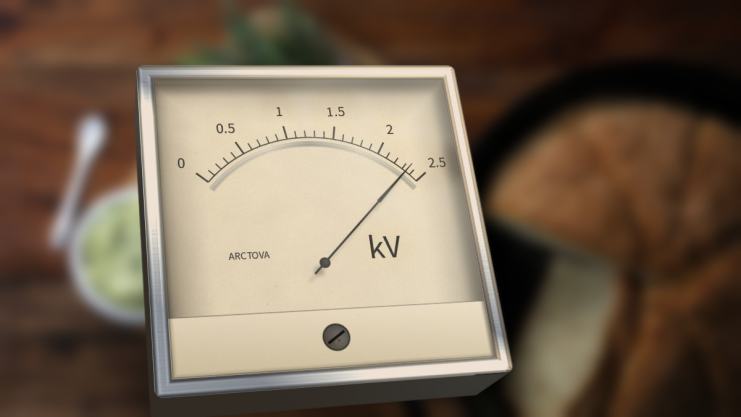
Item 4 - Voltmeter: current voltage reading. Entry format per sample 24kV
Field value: 2.35kV
